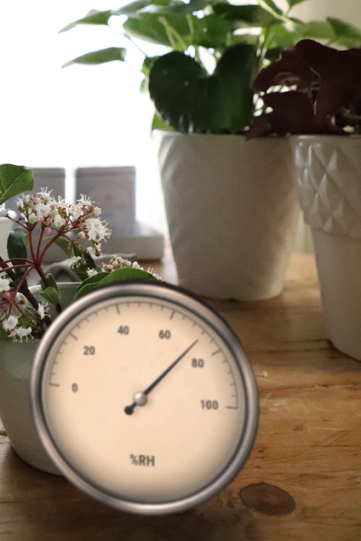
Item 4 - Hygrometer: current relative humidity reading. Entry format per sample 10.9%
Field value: 72%
